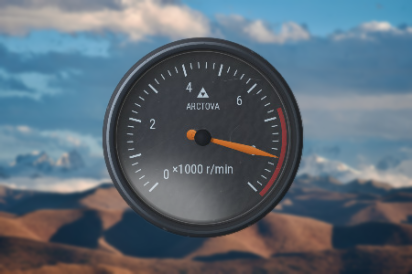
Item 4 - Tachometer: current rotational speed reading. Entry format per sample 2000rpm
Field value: 8000rpm
